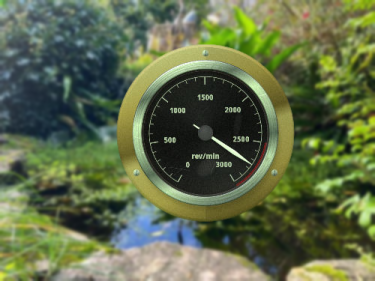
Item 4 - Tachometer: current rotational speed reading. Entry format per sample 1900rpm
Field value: 2750rpm
